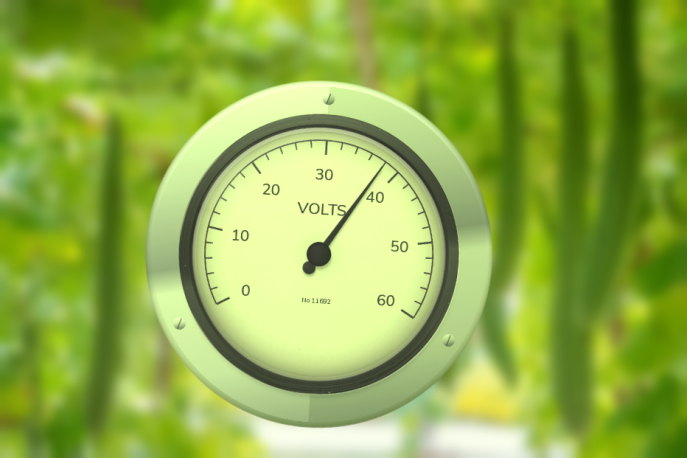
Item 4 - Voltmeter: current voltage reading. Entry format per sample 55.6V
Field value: 38V
